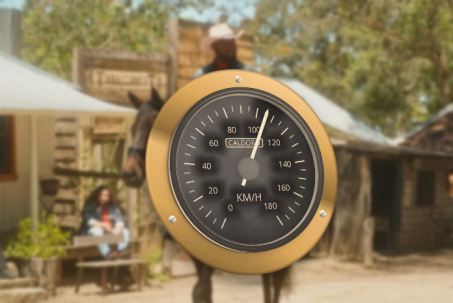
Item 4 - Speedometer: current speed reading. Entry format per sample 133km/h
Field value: 105km/h
